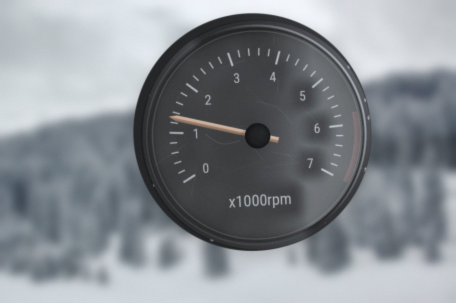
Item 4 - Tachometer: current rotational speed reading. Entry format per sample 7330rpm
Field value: 1300rpm
